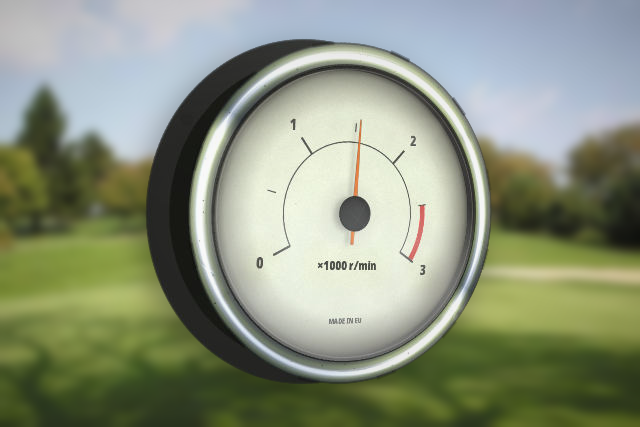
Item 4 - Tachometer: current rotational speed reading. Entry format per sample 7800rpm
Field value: 1500rpm
